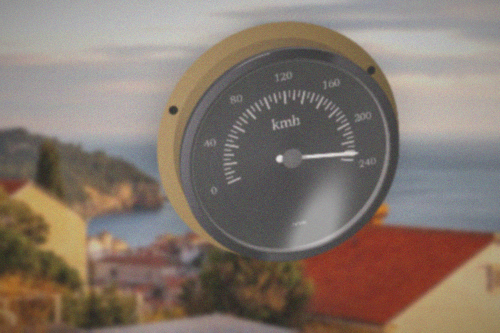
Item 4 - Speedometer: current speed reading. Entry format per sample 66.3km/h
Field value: 230km/h
